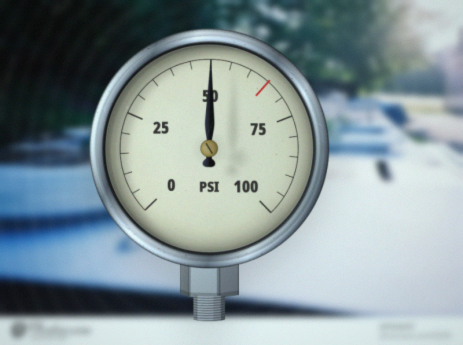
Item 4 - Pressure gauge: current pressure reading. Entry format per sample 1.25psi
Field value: 50psi
